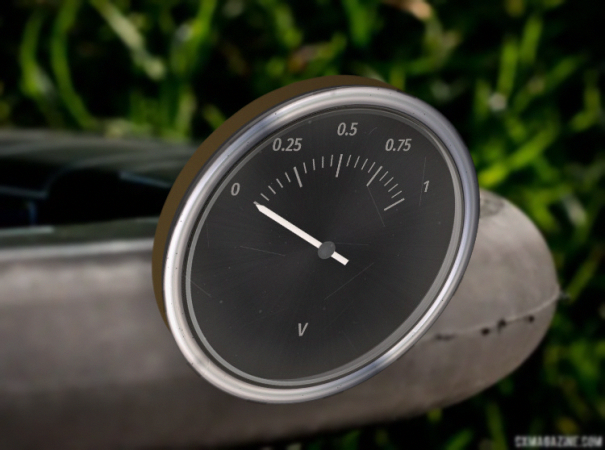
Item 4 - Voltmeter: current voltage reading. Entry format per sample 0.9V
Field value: 0V
